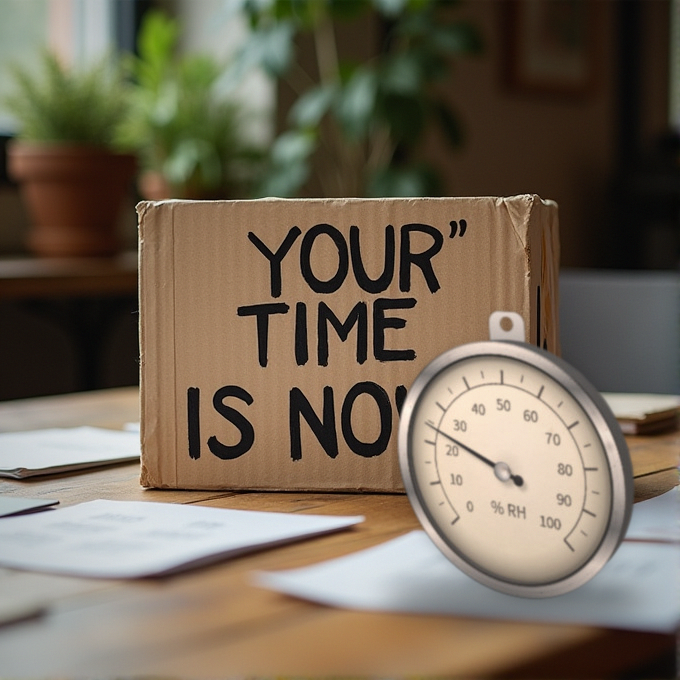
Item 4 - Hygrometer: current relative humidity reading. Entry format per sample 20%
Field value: 25%
